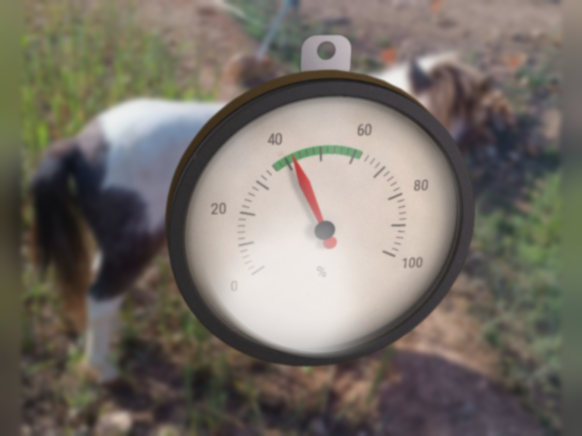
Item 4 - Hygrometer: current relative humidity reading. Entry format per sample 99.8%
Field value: 42%
